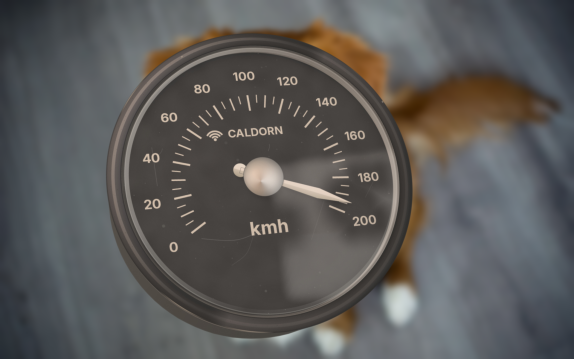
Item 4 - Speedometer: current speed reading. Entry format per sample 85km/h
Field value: 195km/h
